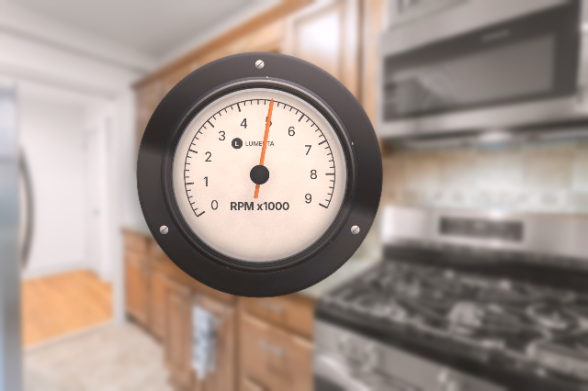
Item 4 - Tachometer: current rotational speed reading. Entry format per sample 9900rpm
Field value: 5000rpm
